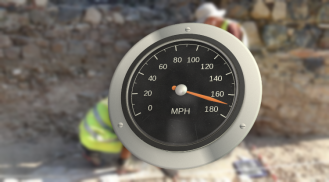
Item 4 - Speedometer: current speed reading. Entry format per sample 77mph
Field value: 170mph
